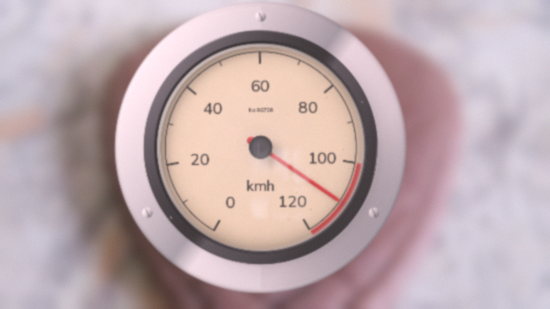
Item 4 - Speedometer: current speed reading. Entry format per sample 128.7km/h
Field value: 110km/h
